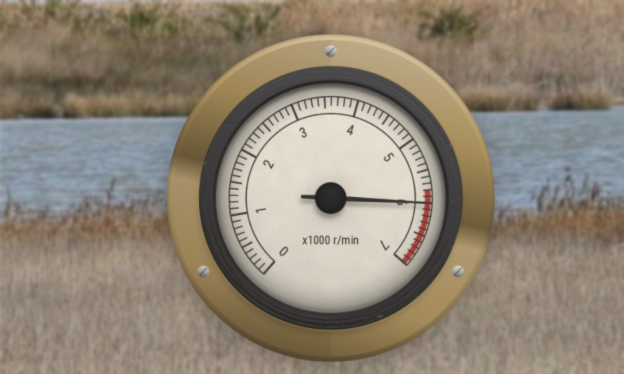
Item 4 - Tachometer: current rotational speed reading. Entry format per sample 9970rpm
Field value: 6000rpm
